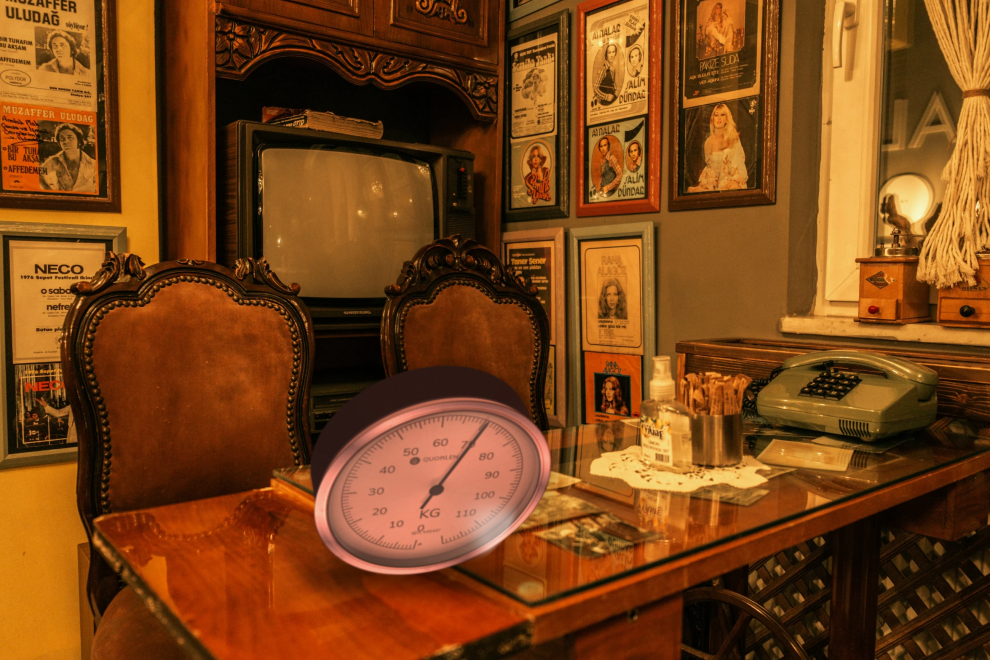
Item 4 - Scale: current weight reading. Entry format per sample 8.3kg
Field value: 70kg
